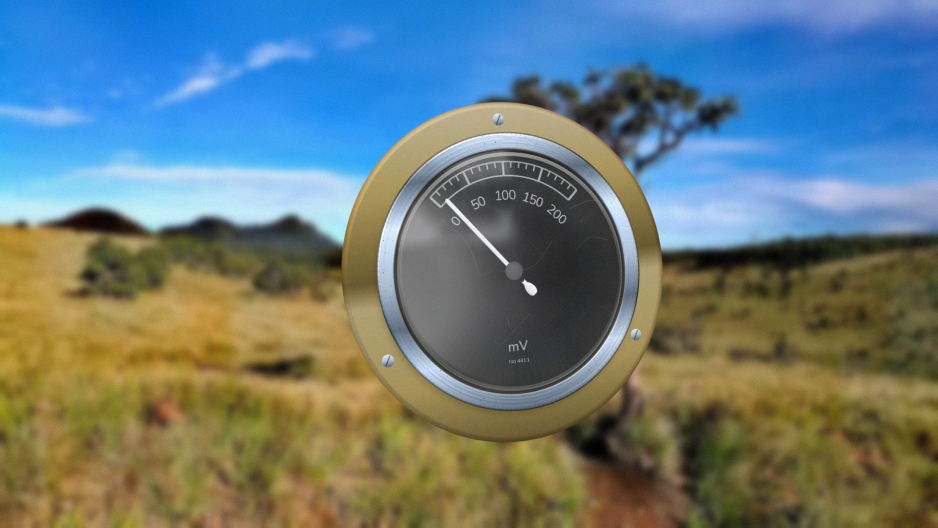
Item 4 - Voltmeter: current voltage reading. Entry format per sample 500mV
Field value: 10mV
